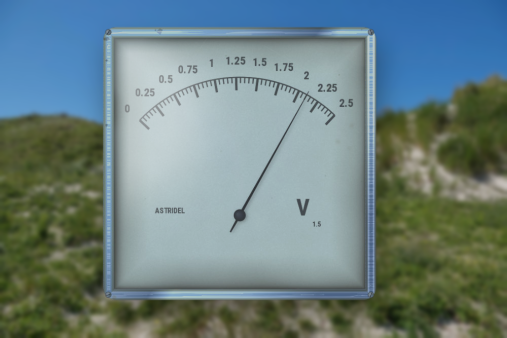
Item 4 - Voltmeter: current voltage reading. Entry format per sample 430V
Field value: 2.1V
